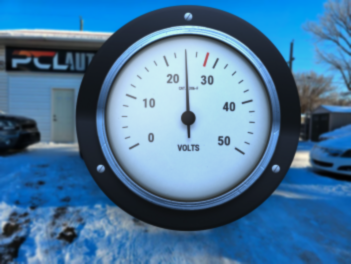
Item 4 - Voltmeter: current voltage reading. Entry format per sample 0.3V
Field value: 24V
